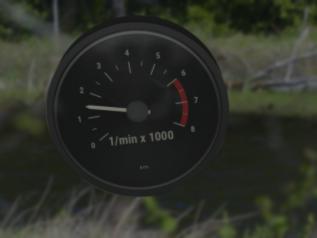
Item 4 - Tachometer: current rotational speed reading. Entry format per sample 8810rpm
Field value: 1500rpm
